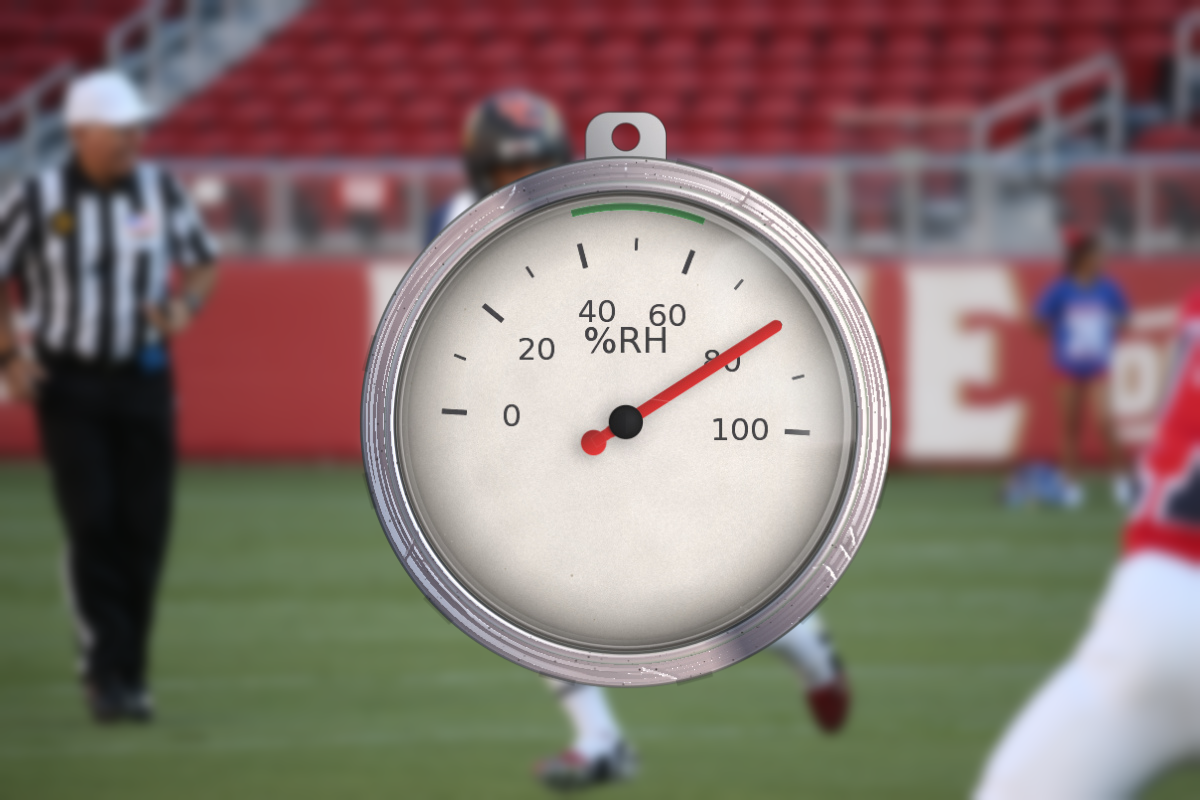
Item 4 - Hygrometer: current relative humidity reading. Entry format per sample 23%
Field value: 80%
